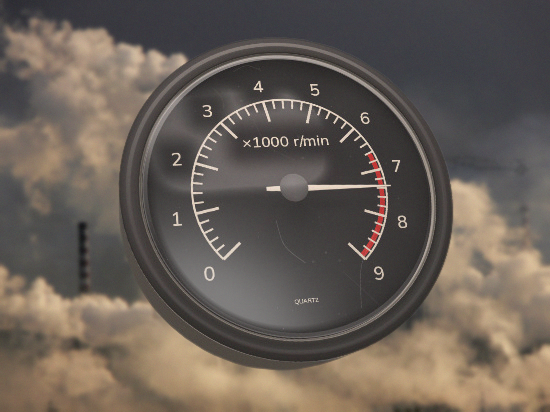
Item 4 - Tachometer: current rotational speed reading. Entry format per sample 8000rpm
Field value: 7400rpm
